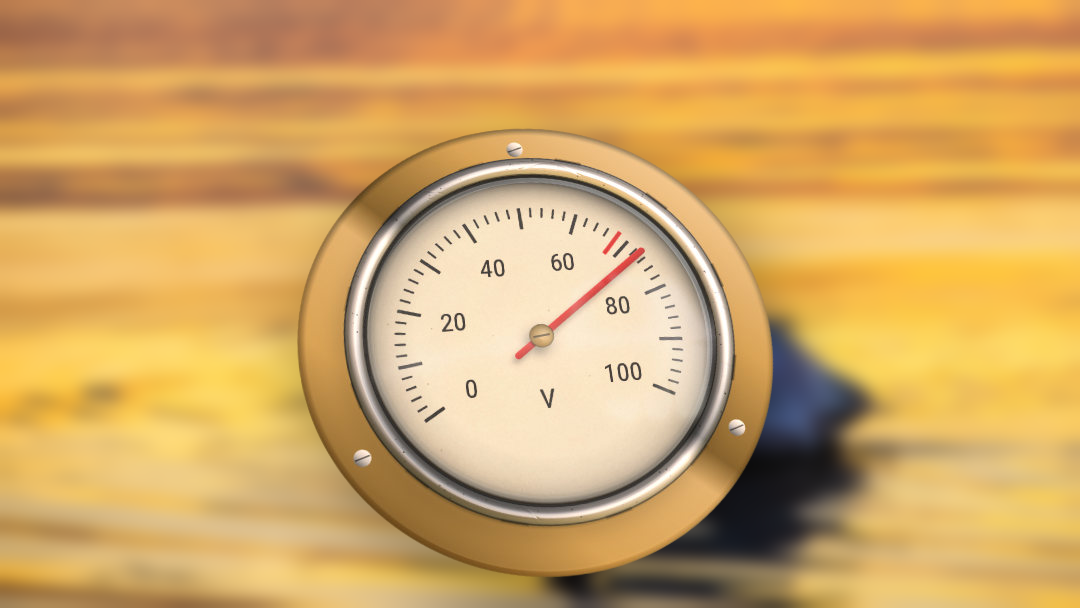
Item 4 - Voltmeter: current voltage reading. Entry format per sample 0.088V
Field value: 73V
